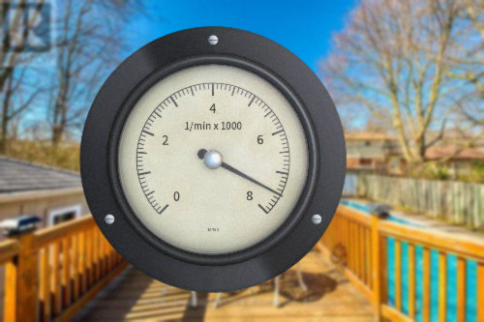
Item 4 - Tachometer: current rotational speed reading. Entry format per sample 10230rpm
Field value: 7500rpm
